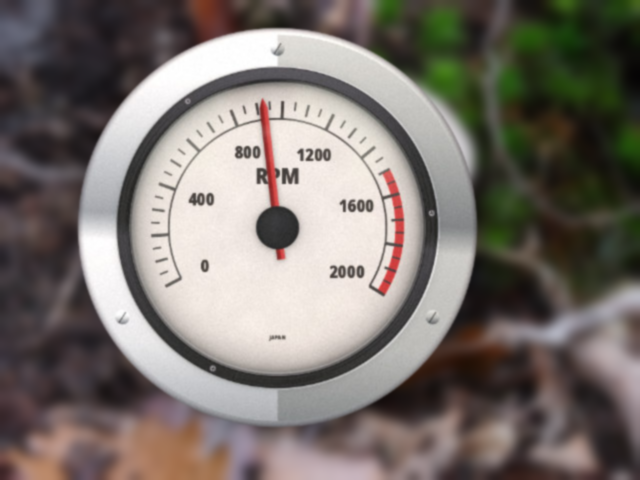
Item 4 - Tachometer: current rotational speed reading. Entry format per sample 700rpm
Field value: 925rpm
